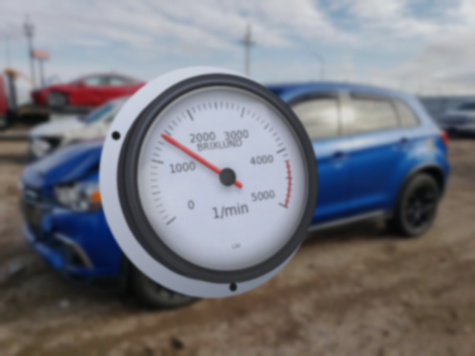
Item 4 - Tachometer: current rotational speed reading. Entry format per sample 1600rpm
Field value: 1400rpm
